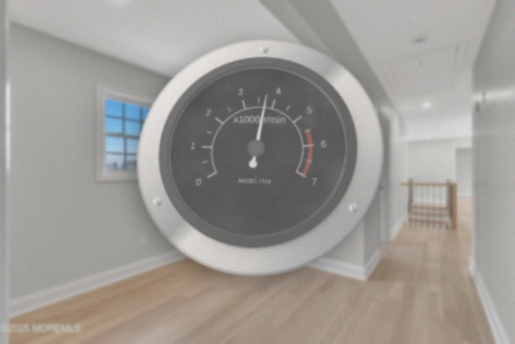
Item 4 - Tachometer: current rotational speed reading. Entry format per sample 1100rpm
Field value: 3750rpm
